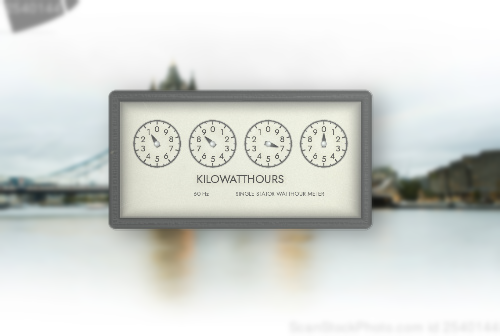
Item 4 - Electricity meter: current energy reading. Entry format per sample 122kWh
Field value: 870kWh
